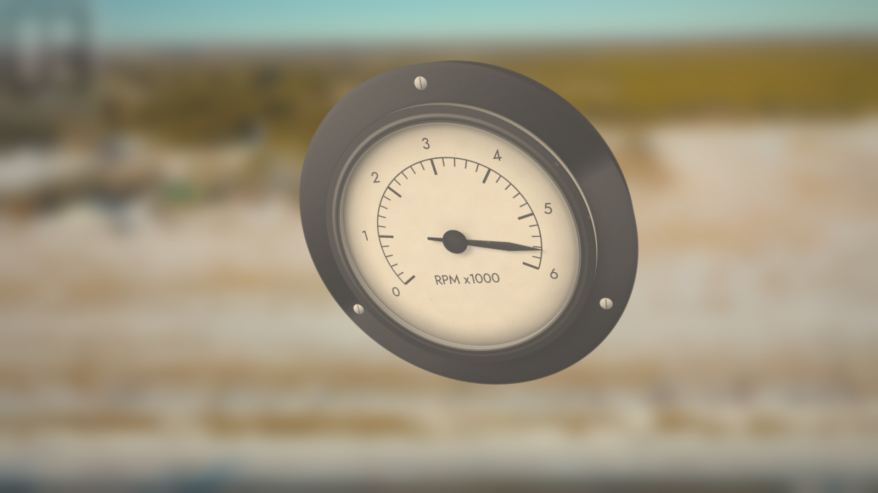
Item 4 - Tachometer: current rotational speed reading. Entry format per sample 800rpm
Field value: 5600rpm
